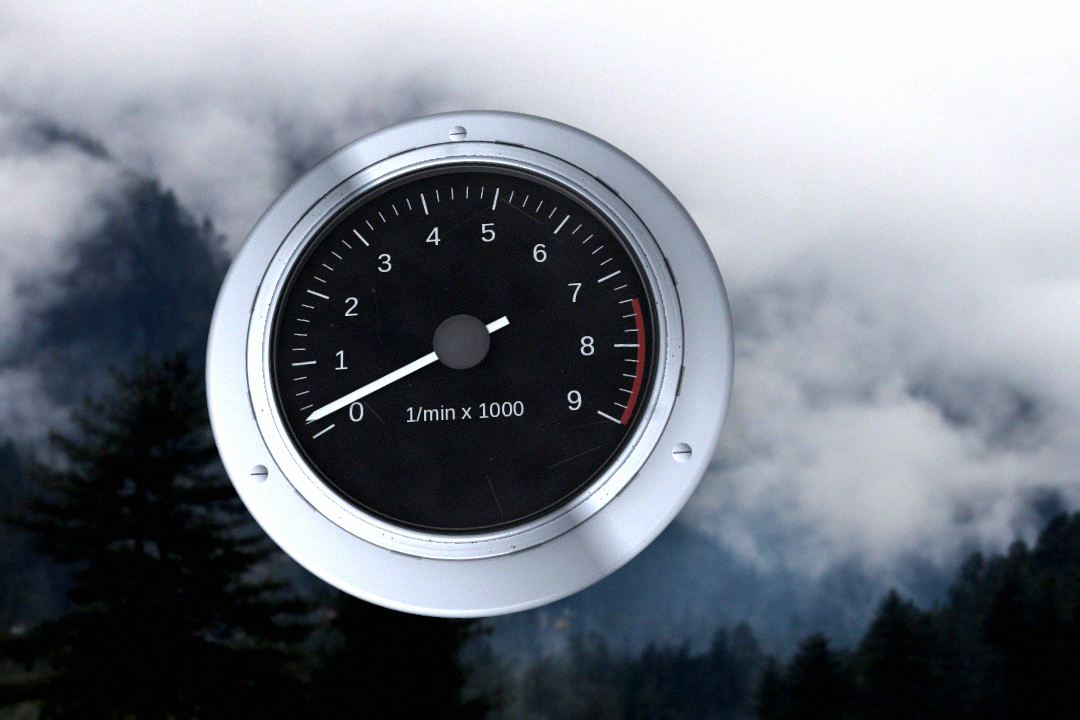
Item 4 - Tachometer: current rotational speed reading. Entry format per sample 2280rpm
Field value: 200rpm
